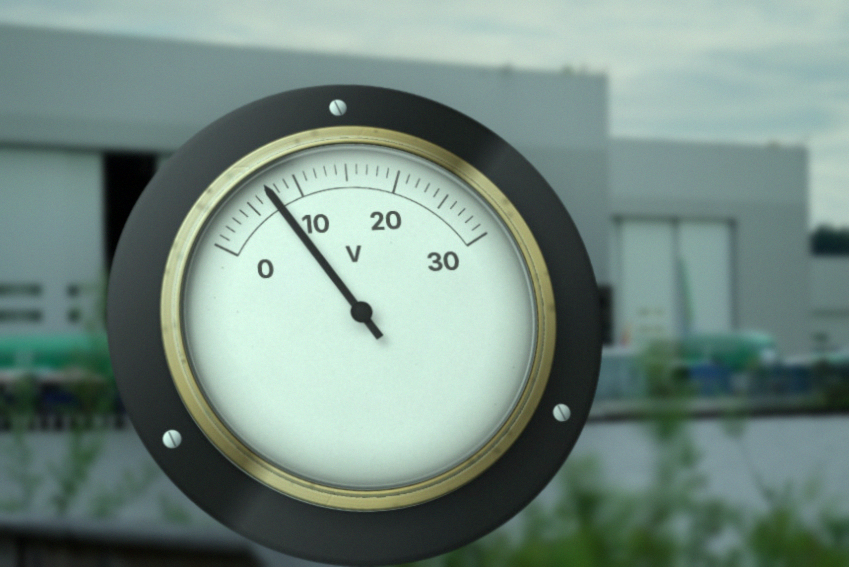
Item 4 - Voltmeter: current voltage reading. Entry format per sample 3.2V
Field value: 7V
